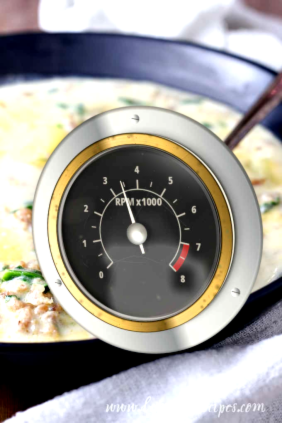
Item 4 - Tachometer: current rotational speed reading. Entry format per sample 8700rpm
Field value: 3500rpm
